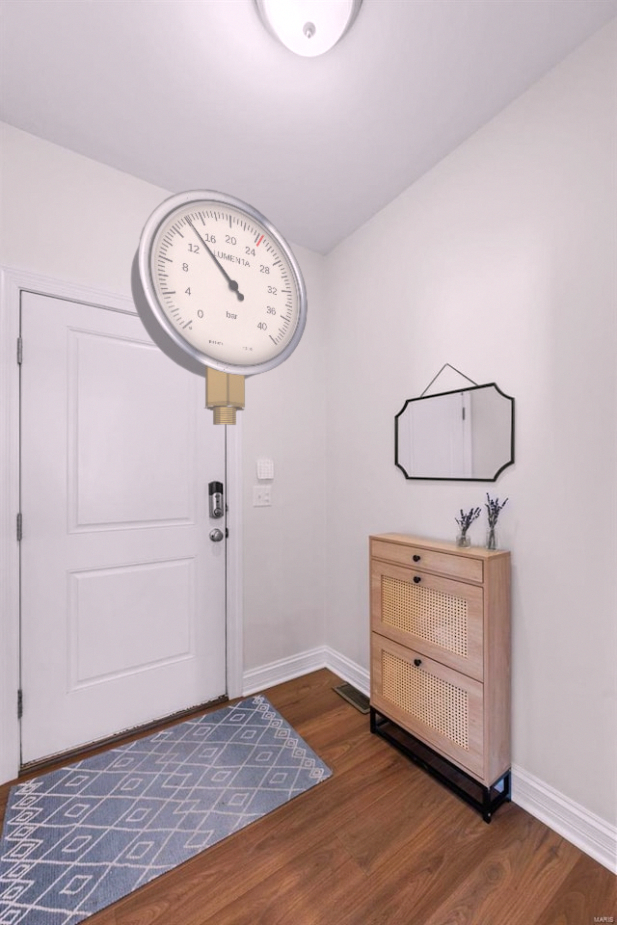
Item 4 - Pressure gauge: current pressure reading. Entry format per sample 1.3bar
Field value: 14bar
